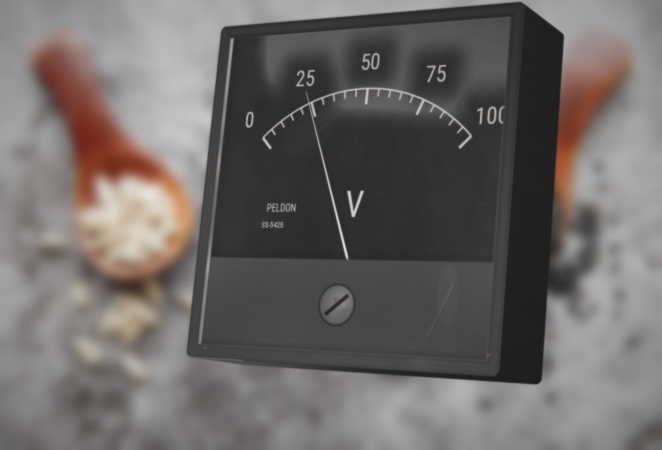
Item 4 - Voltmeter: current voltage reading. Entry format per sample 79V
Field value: 25V
